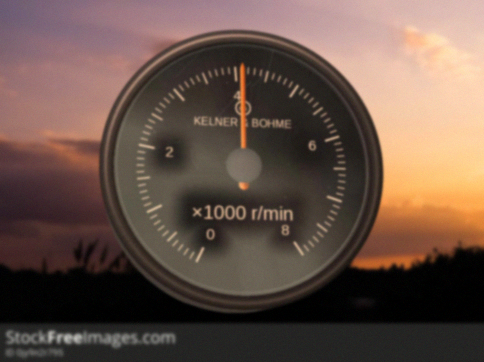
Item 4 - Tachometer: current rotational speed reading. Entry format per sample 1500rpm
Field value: 4100rpm
